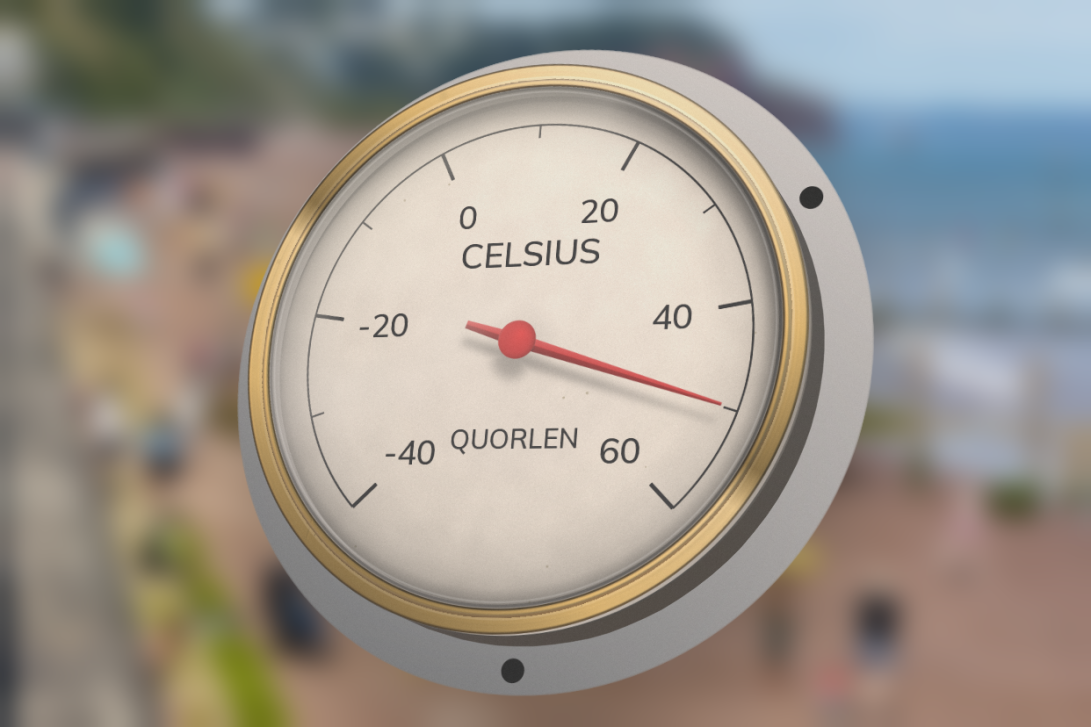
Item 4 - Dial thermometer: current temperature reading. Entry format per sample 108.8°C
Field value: 50°C
